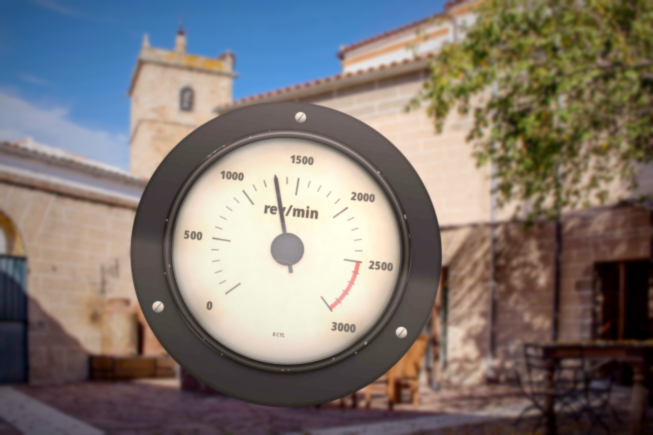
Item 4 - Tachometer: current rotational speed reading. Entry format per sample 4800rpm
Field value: 1300rpm
